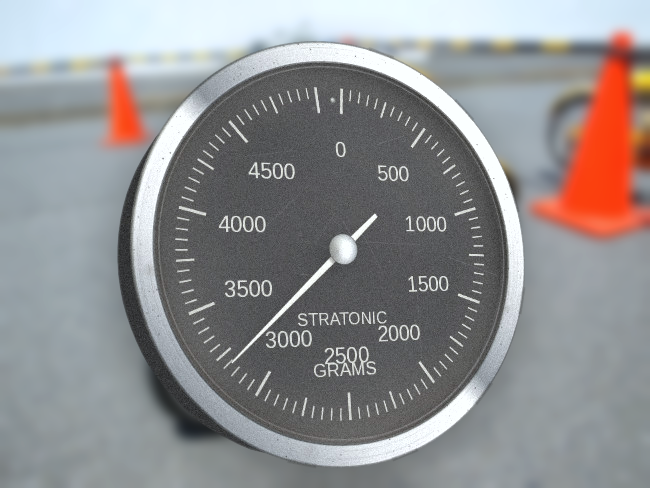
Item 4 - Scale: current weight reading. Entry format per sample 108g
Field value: 3200g
